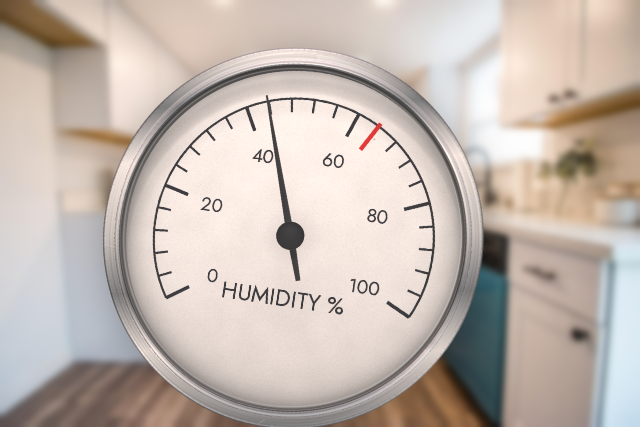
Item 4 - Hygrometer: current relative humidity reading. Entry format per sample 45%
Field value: 44%
